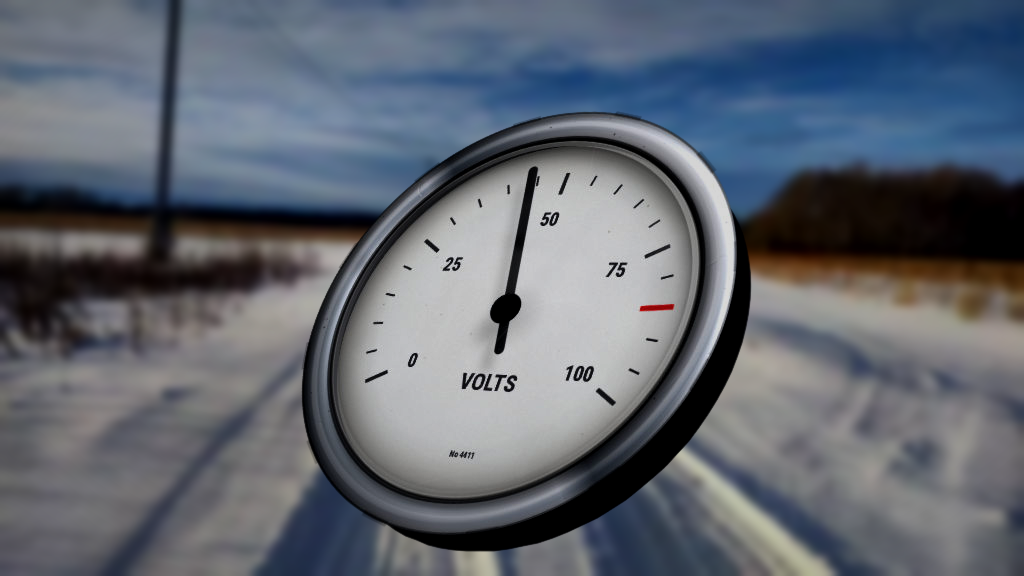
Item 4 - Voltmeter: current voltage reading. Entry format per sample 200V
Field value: 45V
